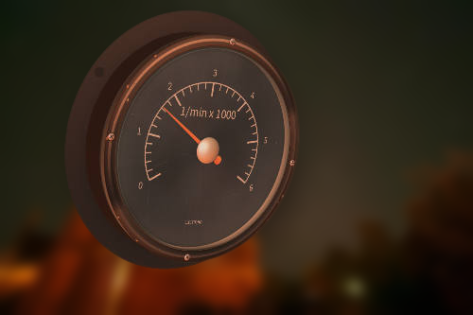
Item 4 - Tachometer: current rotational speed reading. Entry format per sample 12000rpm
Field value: 1600rpm
